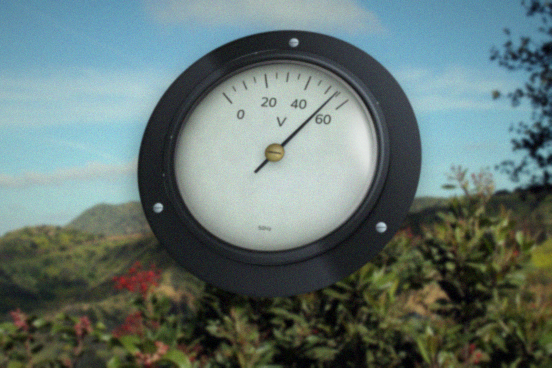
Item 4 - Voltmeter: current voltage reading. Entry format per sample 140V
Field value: 55V
